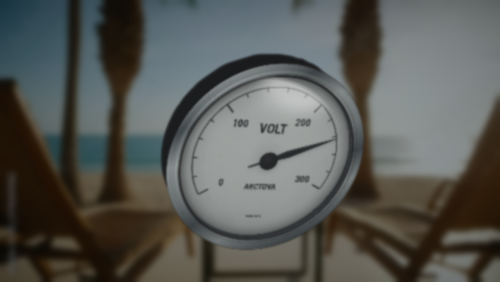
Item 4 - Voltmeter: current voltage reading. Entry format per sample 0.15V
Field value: 240V
